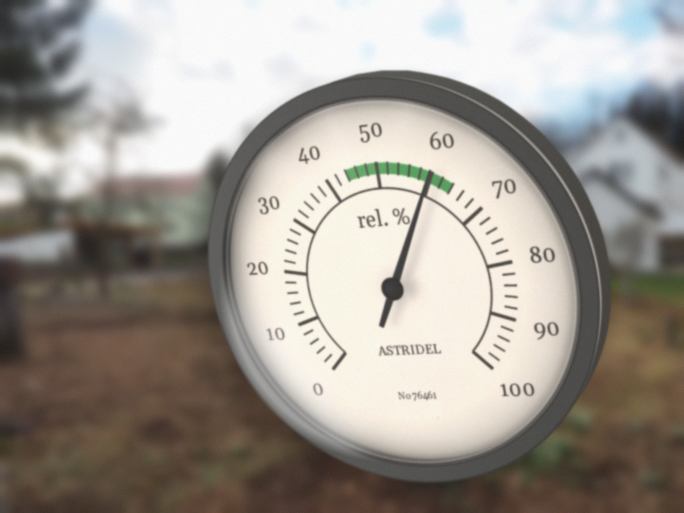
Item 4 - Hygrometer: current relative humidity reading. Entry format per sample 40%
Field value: 60%
